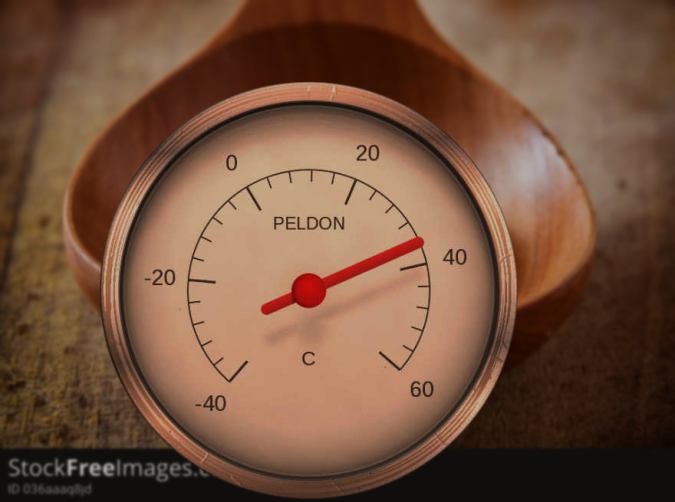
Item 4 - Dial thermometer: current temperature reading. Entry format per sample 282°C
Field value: 36°C
